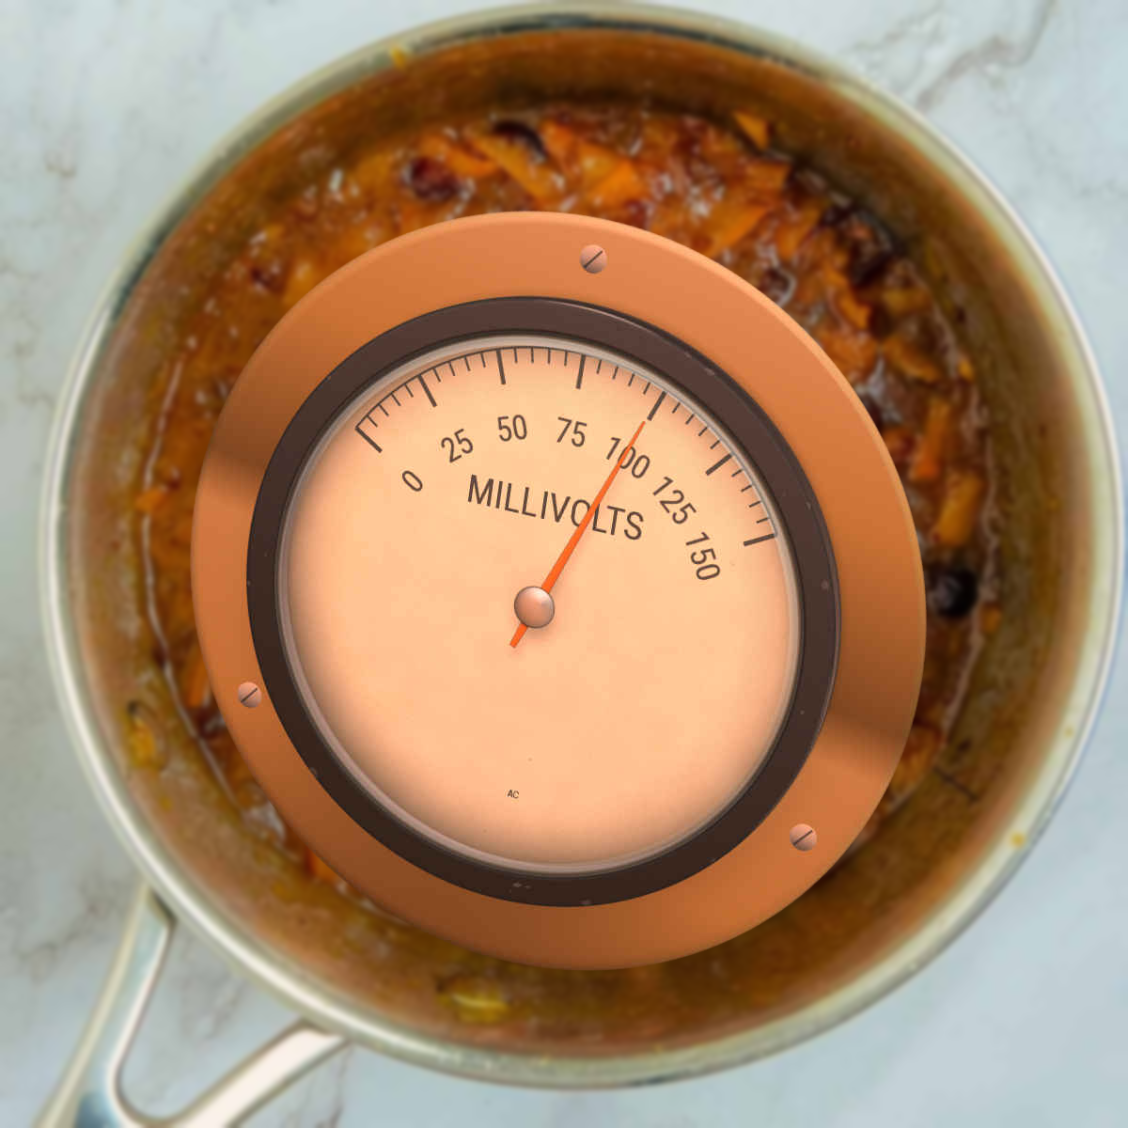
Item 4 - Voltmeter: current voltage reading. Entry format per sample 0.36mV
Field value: 100mV
